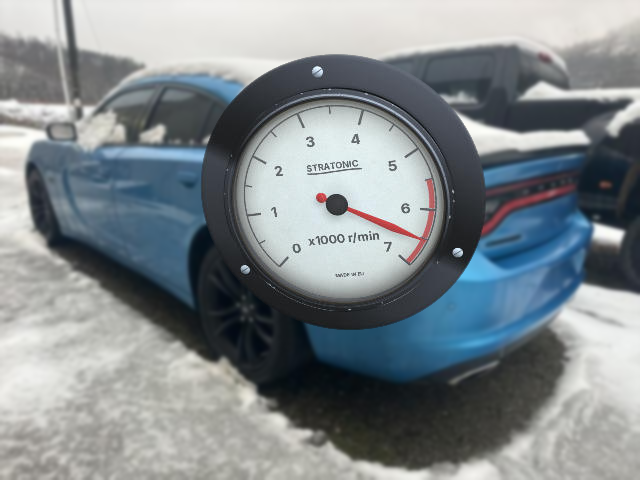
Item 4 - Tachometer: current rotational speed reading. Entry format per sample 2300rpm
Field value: 6500rpm
